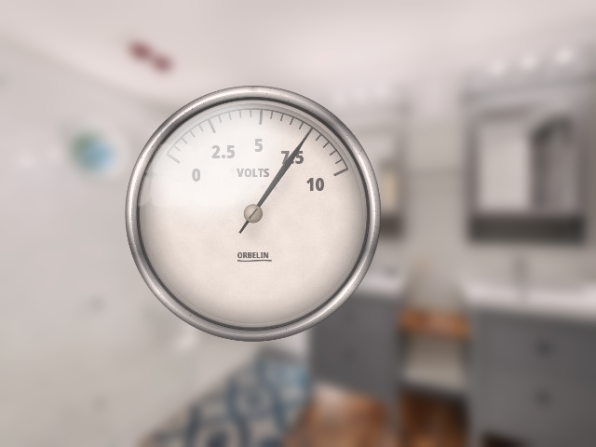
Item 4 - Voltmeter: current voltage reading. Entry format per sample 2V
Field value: 7.5V
